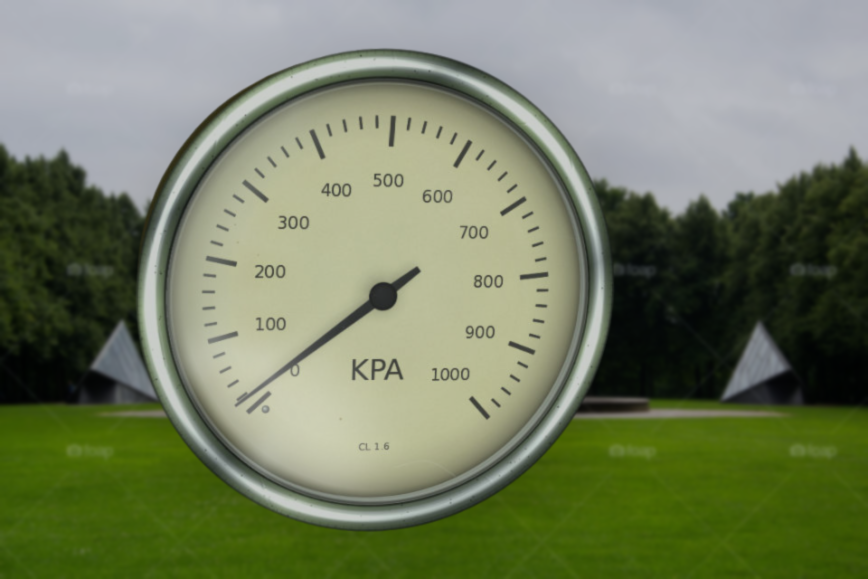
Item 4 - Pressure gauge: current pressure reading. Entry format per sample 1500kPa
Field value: 20kPa
